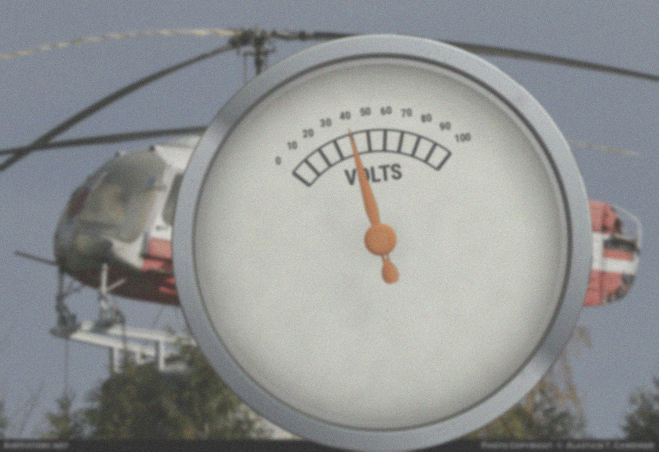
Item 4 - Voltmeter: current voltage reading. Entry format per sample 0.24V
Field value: 40V
